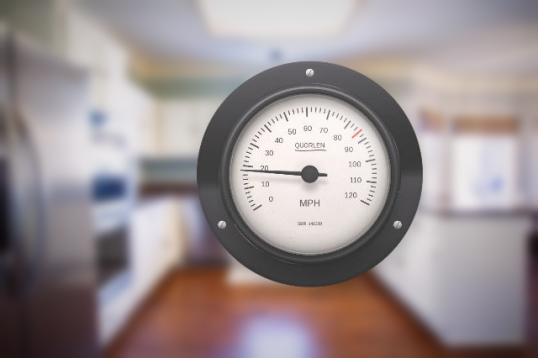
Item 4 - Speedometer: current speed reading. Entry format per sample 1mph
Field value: 18mph
